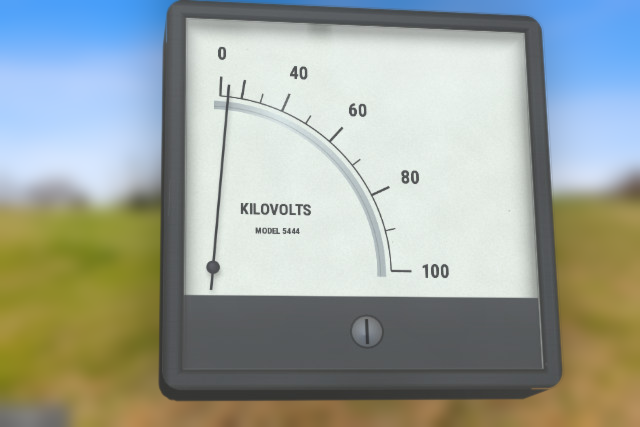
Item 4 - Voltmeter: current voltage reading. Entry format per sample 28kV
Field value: 10kV
